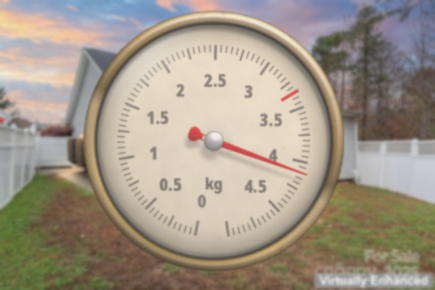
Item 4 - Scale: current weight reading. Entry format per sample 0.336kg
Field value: 4.1kg
